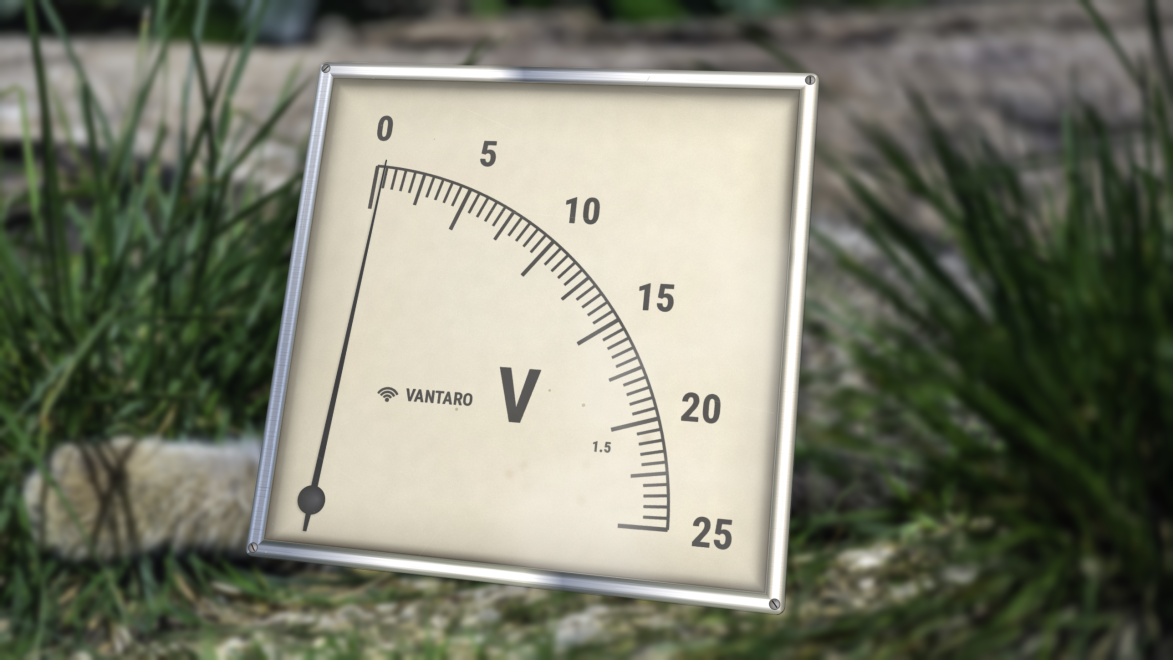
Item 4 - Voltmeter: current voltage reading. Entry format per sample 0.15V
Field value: 0.5V
